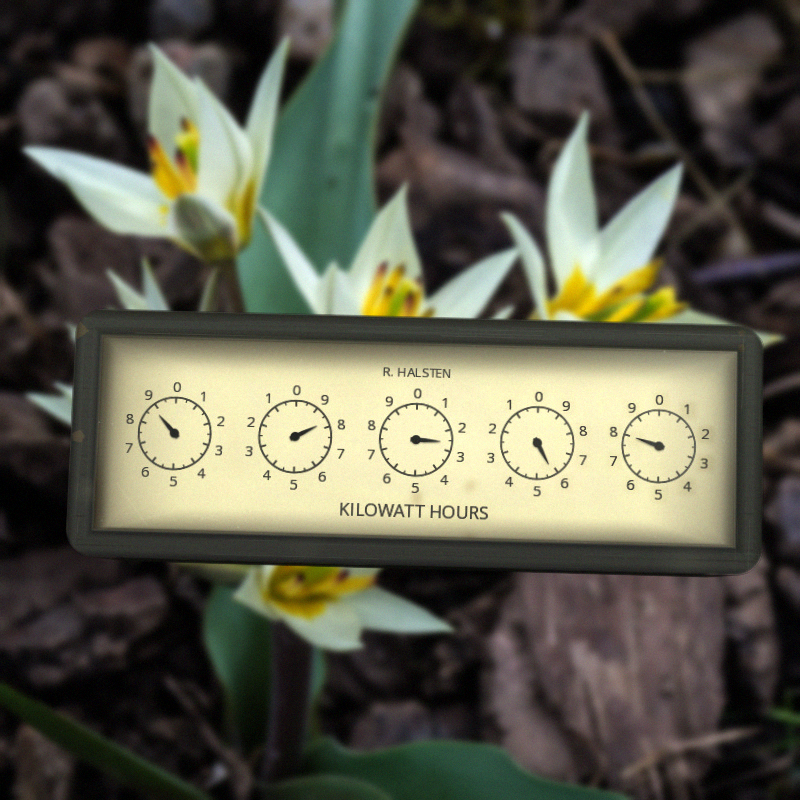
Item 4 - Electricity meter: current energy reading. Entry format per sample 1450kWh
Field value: 88258kWh
